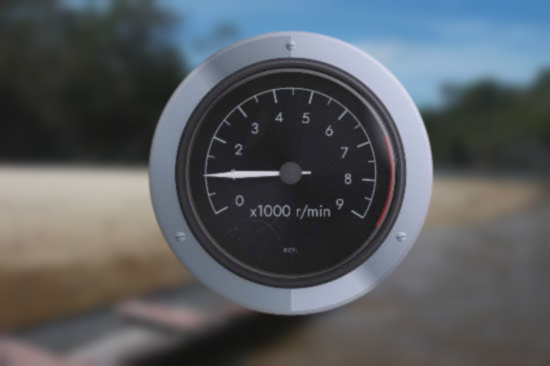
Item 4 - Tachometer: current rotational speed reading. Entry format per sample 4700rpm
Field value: 1000rpm
